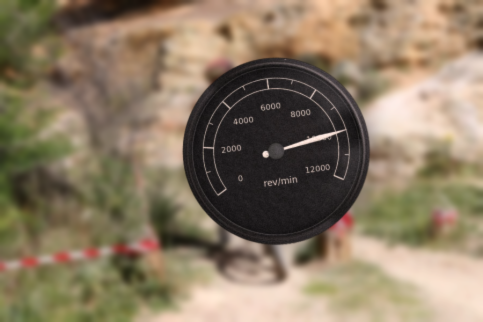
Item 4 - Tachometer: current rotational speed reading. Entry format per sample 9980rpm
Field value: 10000rpm
